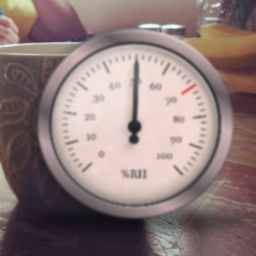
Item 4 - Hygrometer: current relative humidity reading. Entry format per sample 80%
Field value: 50%
